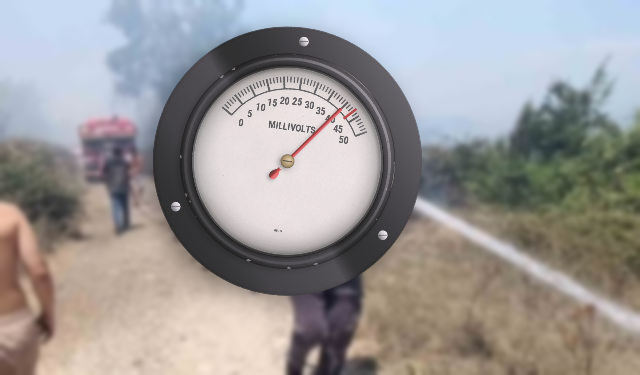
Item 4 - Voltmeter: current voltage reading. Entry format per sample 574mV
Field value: 40mV
